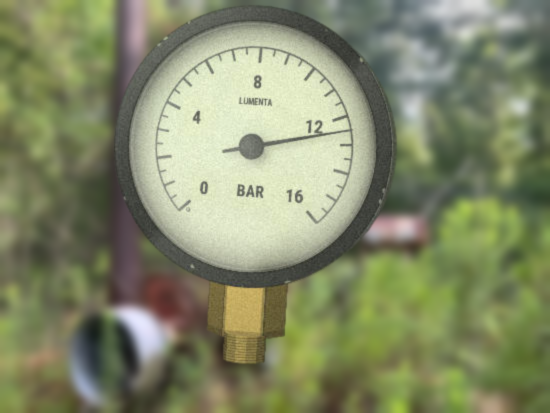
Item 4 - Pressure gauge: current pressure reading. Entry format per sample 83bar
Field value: 12.5bar
